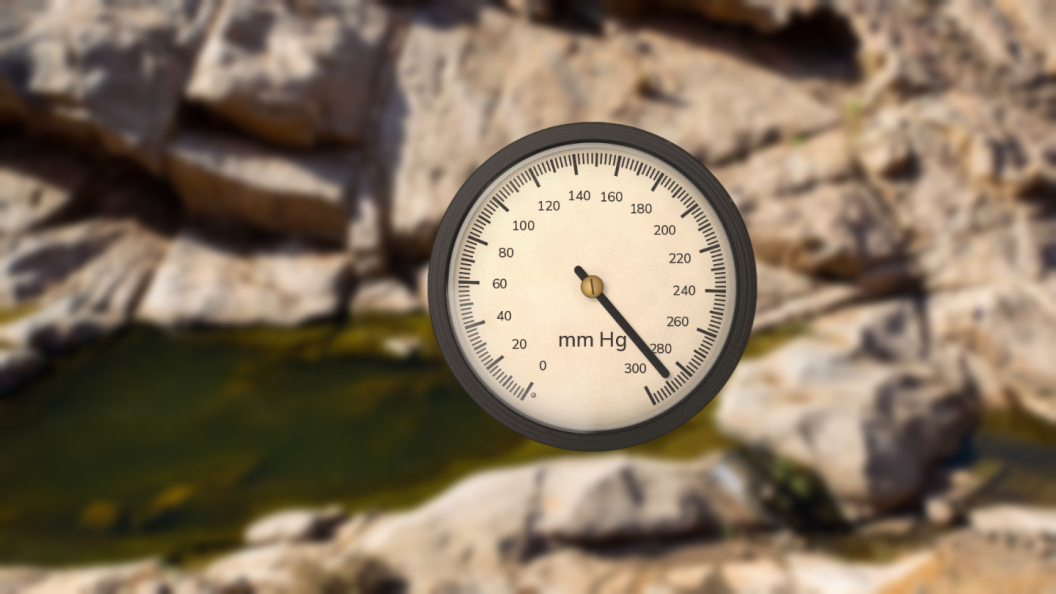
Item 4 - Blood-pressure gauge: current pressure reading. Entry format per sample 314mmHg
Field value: 288mmHg
